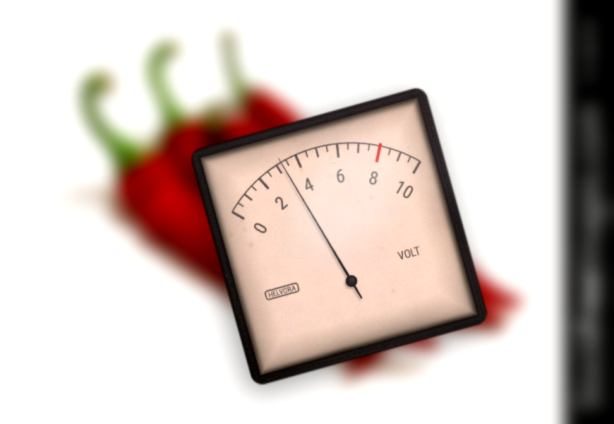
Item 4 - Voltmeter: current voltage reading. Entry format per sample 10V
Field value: 3.25V
